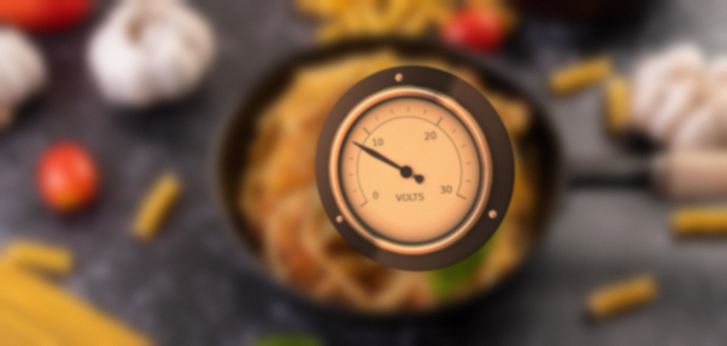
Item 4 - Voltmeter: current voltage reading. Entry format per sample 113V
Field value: 8V
